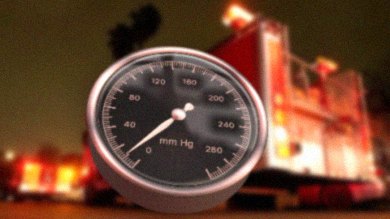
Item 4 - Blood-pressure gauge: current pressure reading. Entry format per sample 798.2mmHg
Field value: 10mmHg
